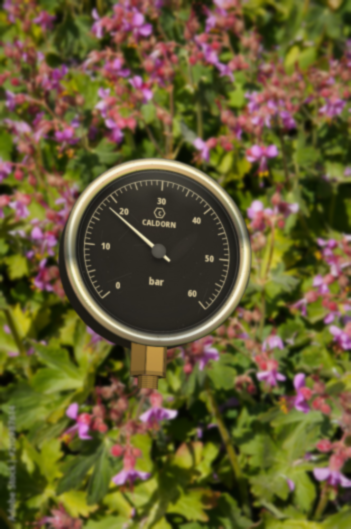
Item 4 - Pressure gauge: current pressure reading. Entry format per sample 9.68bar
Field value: 18bar
